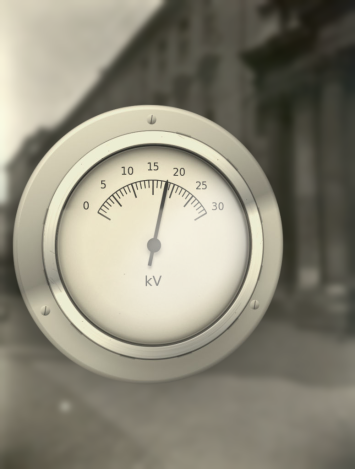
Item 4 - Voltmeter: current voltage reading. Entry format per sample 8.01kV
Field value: 18kV
